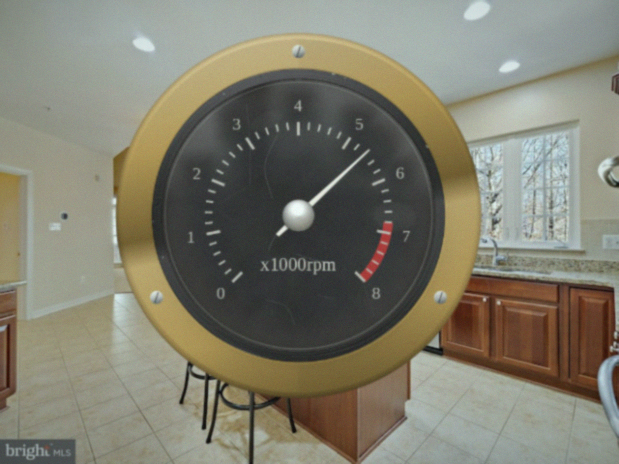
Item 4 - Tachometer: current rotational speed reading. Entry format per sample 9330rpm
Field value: 5400rpm
